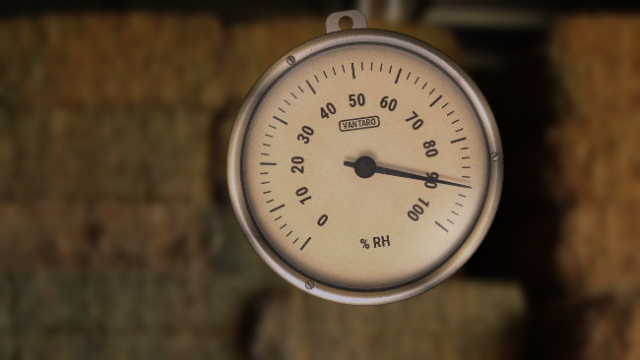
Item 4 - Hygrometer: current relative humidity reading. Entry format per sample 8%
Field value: 90%
